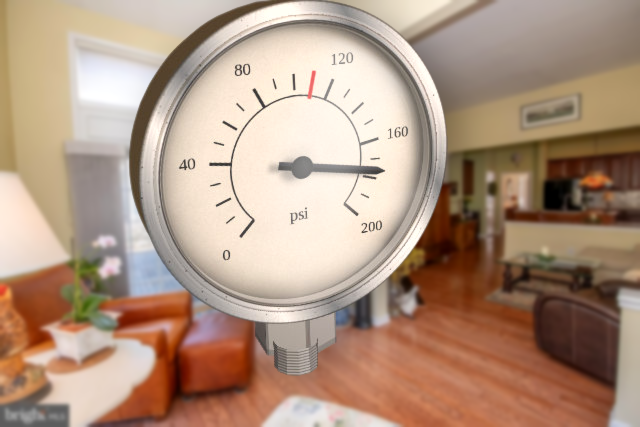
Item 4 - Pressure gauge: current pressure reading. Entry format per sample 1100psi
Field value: 175psi
